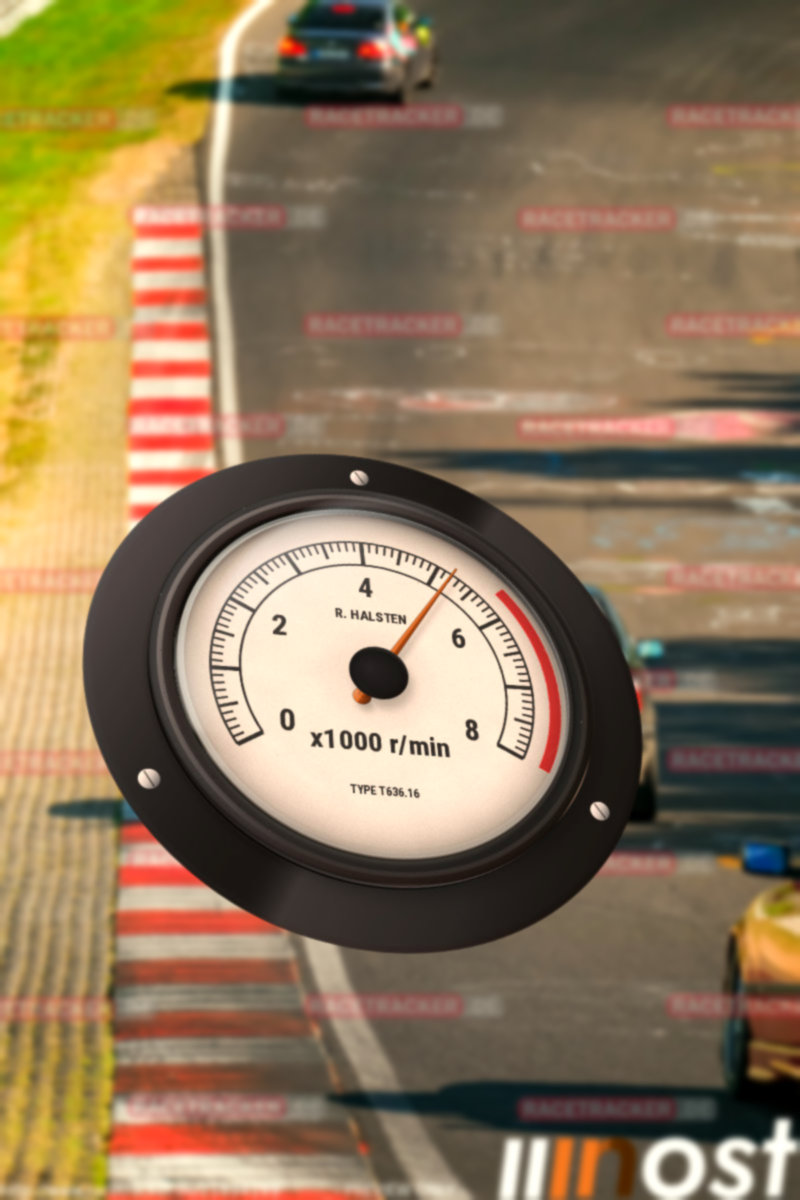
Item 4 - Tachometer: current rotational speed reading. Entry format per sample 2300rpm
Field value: 5200rpm
